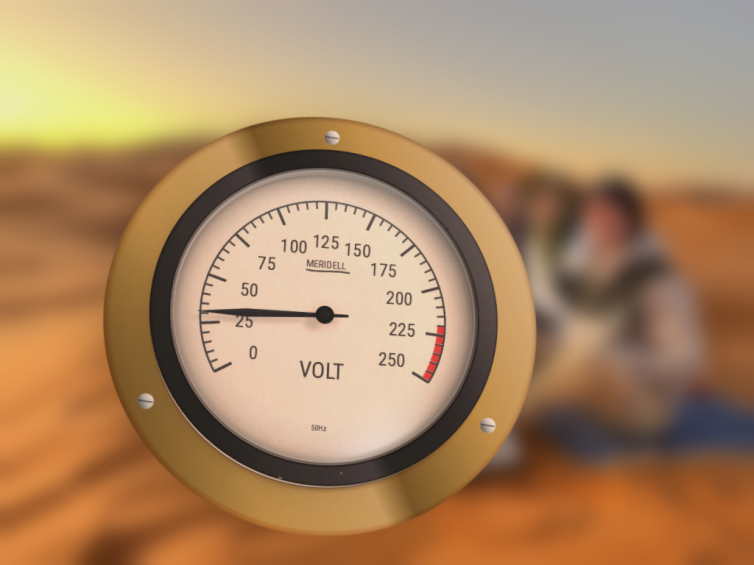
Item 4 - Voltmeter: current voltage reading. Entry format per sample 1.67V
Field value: 30V
